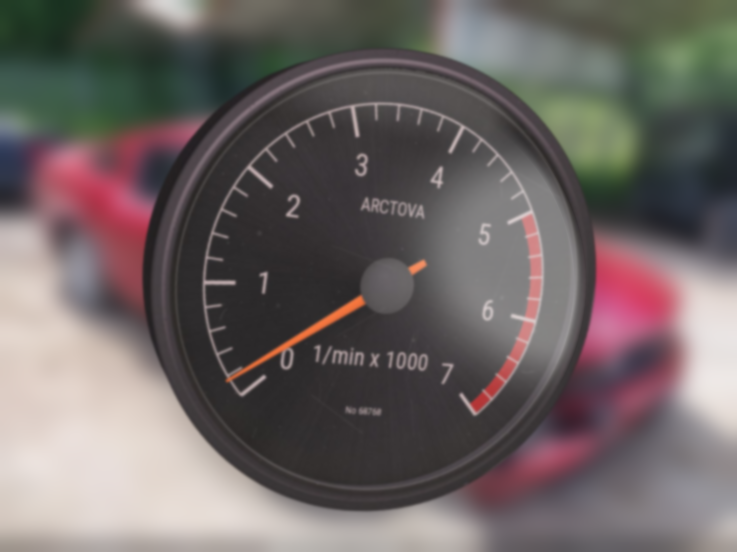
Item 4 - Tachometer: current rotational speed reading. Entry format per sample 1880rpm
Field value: 200rpm
